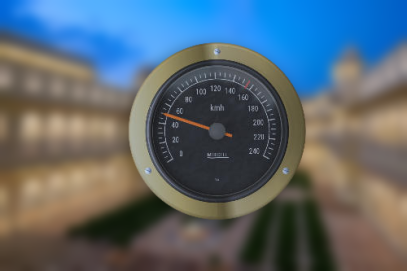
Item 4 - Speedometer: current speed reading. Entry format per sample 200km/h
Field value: 50km/h
